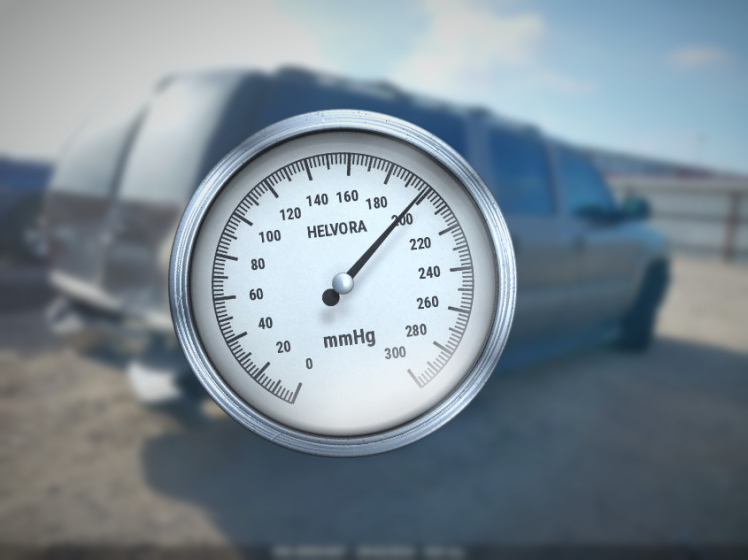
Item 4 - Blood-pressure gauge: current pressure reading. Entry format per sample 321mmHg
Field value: 198mmHg
